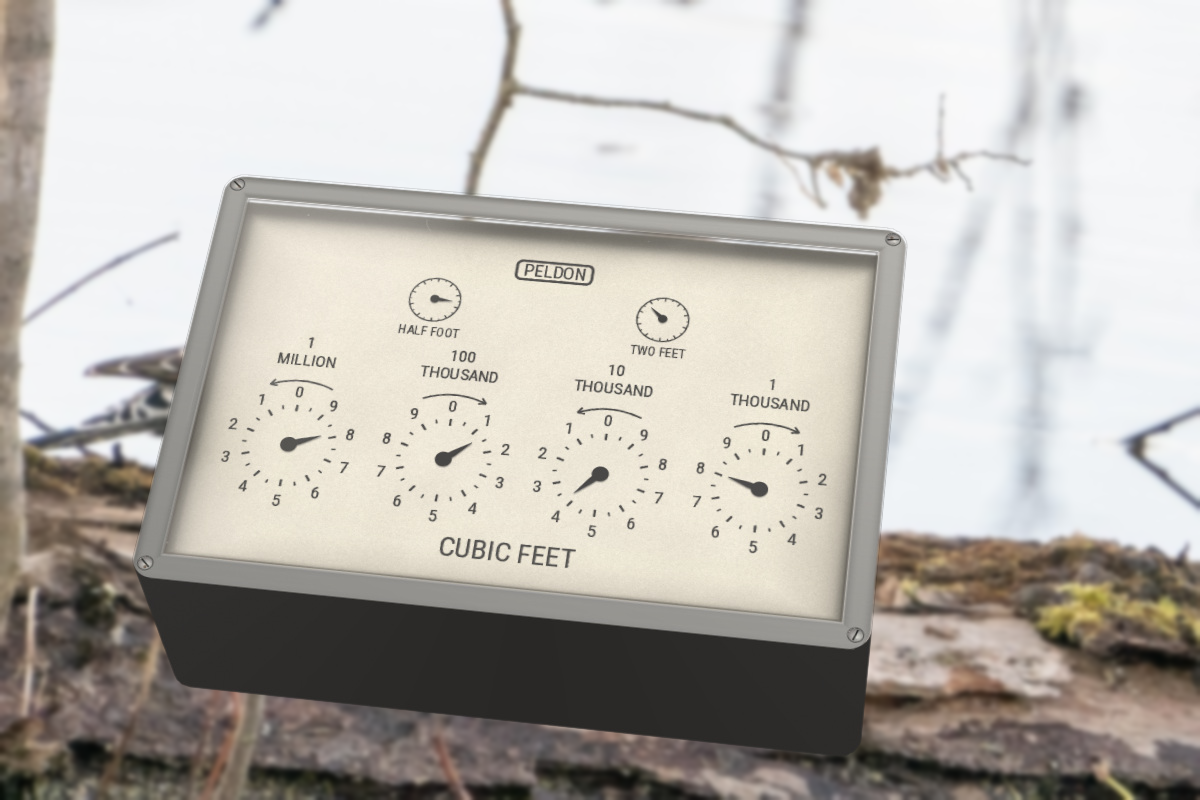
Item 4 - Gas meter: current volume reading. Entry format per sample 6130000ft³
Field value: 813800ft³
